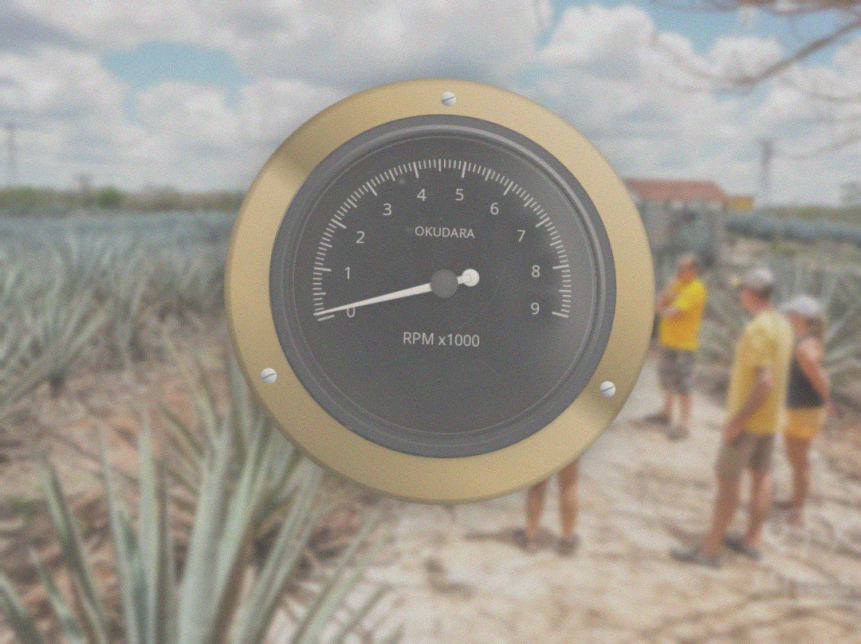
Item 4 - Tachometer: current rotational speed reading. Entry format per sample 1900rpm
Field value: 100rpm
